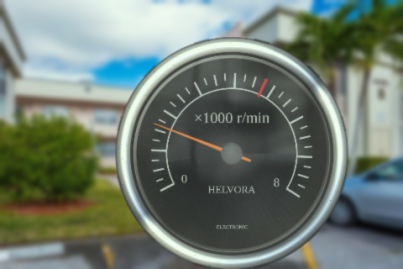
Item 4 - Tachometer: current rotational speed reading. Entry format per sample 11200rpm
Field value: 1625rpm
